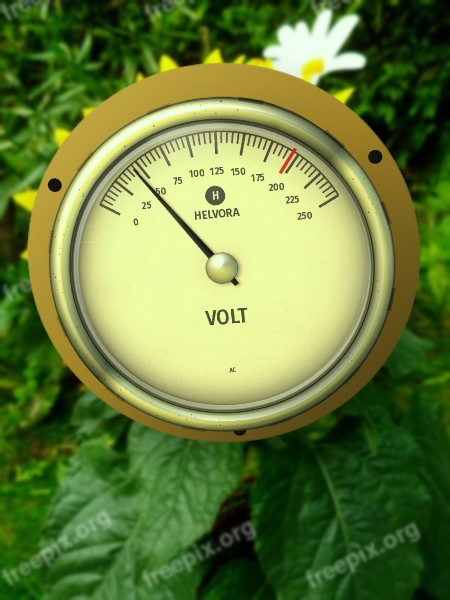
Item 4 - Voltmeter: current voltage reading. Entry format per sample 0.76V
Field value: 45V
